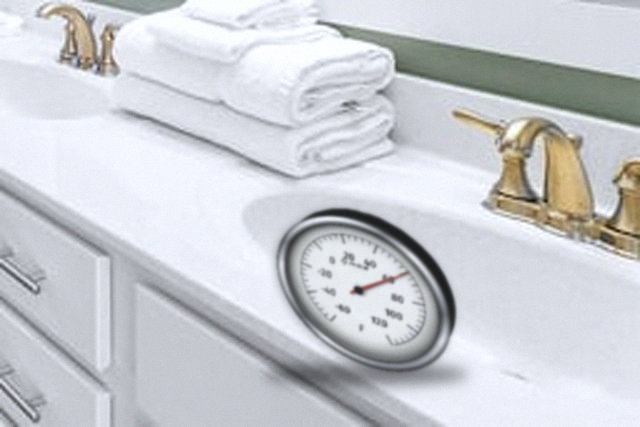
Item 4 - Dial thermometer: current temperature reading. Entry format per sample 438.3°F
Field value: 60°F
